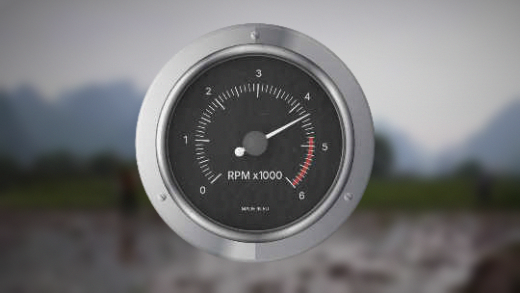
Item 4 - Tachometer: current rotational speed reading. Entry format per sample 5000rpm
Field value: 4300rpm
